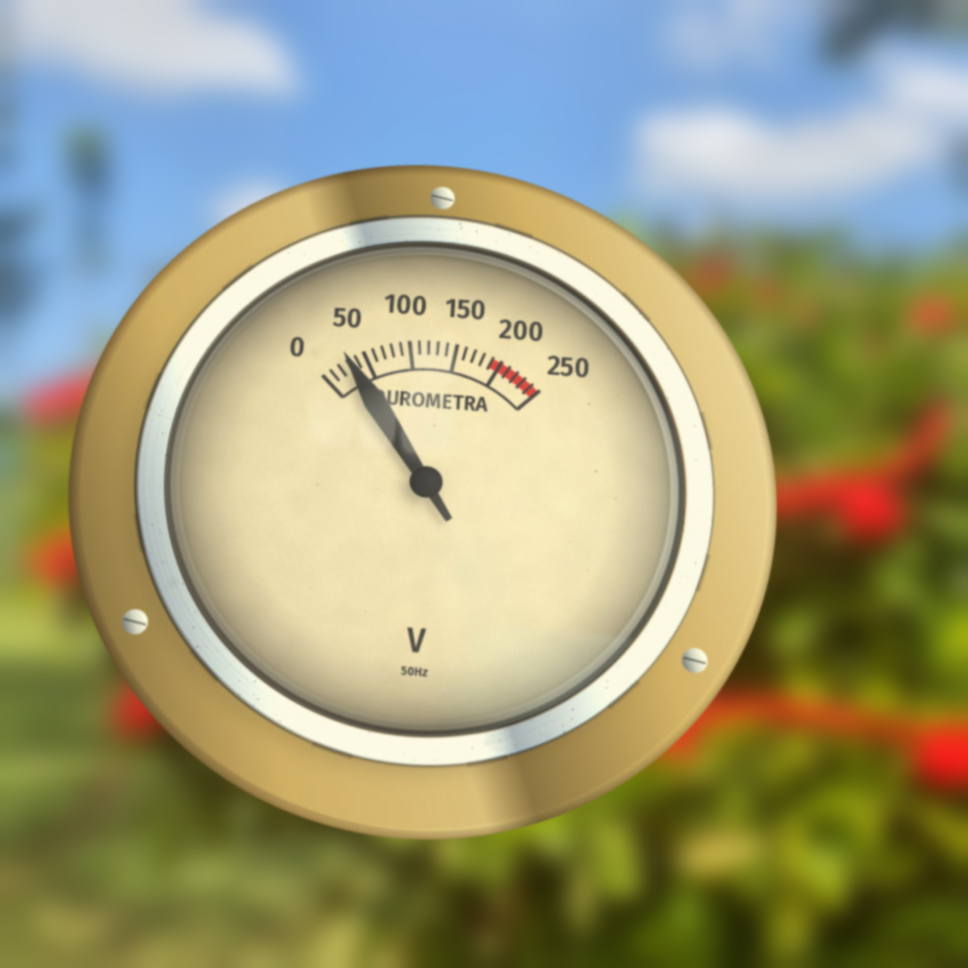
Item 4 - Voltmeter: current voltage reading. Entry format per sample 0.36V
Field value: 30V
